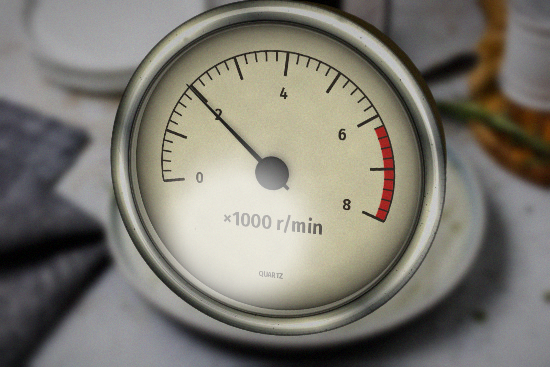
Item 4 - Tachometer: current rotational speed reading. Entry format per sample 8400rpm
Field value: 2000rpm
